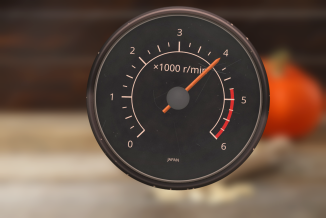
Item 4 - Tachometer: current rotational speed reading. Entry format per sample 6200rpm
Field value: 4000rpm
